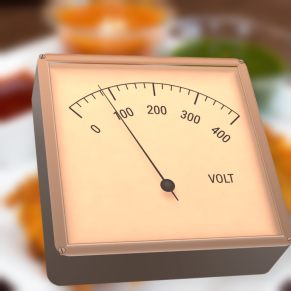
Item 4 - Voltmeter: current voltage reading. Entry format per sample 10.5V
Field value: 80V
